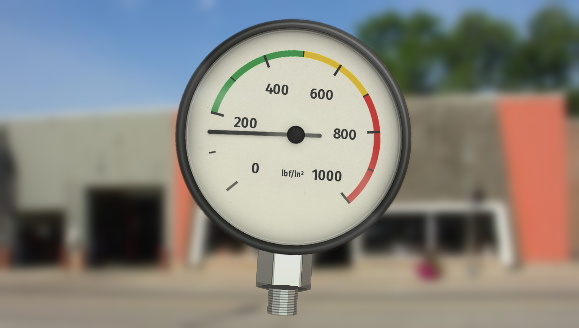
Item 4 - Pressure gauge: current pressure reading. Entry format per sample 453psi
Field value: 150psi
